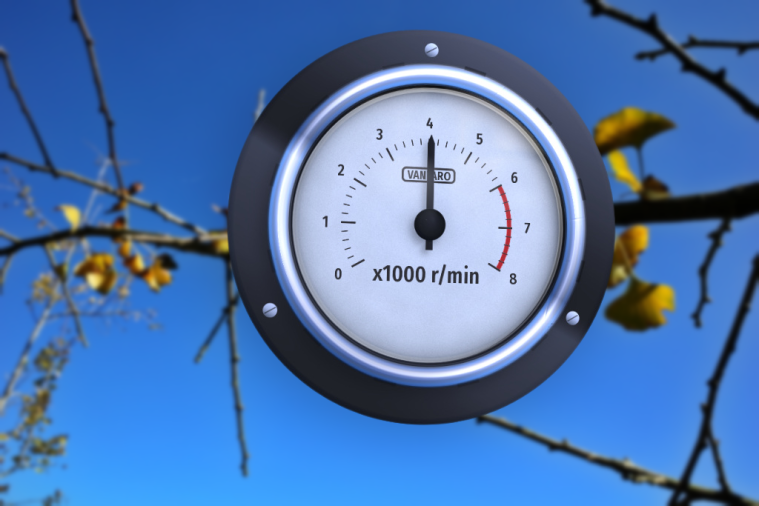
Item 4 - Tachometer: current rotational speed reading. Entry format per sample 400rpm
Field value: 4000rpm
